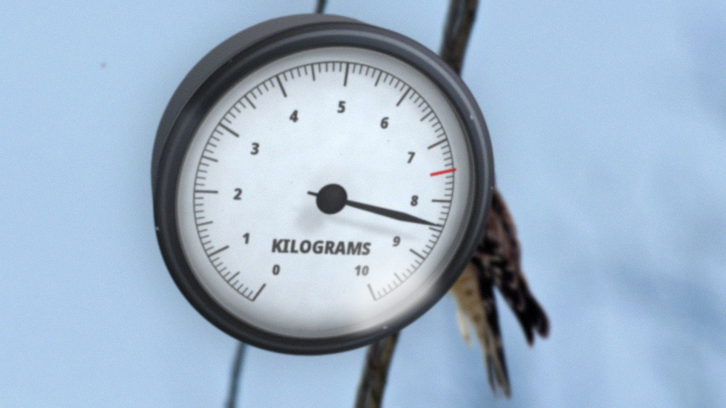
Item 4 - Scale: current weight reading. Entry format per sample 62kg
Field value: 8.4kg
